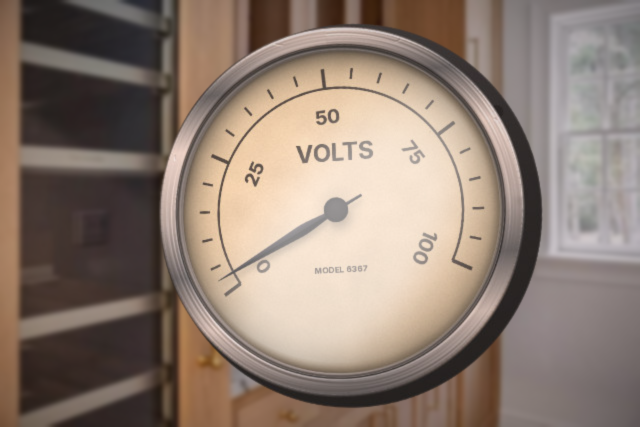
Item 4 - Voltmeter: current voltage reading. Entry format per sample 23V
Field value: 2.5V
